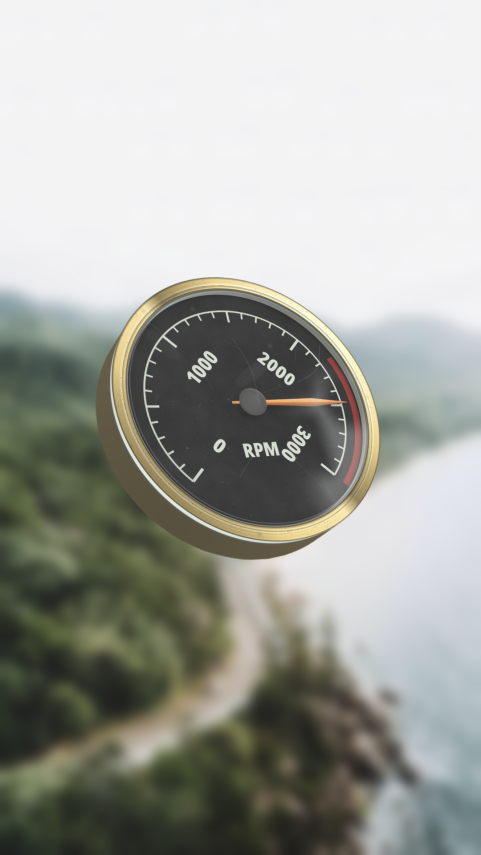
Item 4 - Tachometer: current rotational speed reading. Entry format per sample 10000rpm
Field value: 2500rpm
